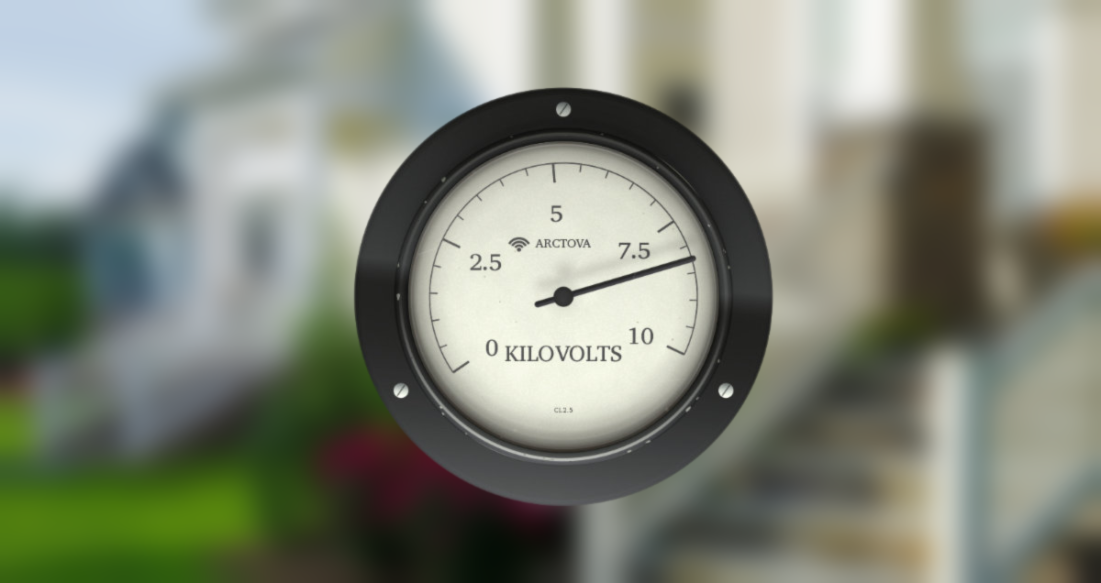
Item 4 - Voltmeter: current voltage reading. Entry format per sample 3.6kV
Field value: 8.25kV
